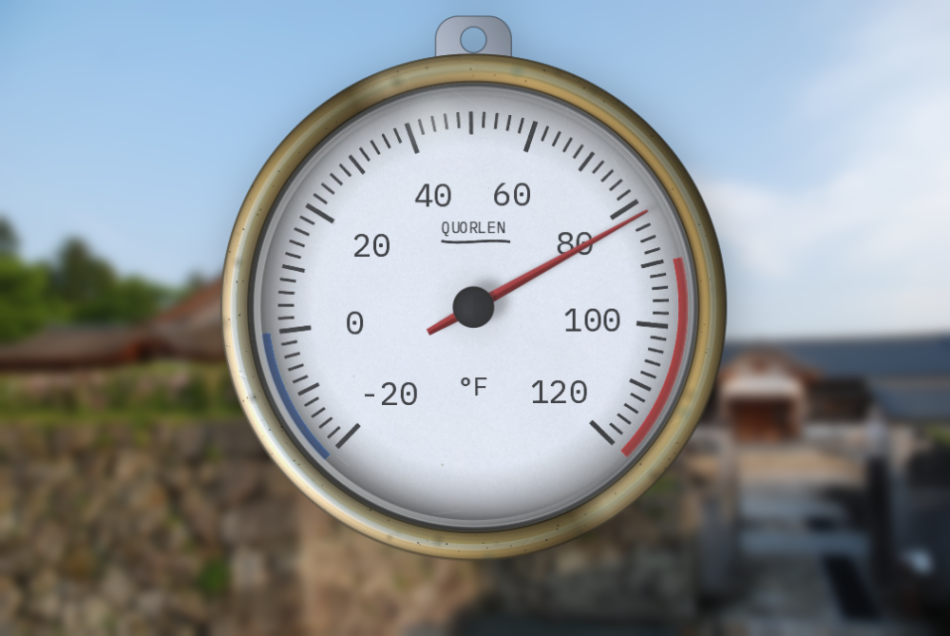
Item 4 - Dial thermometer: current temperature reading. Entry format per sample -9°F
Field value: 82°F
